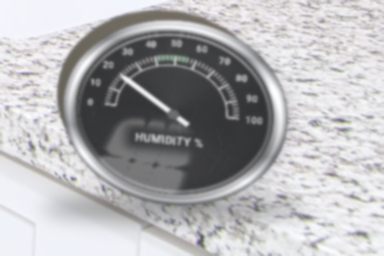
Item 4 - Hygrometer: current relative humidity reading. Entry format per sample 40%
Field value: 20%
